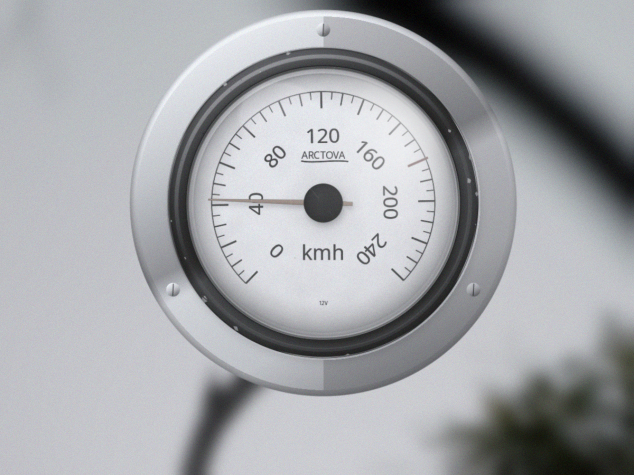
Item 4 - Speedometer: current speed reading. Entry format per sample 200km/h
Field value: 42.5km/h
